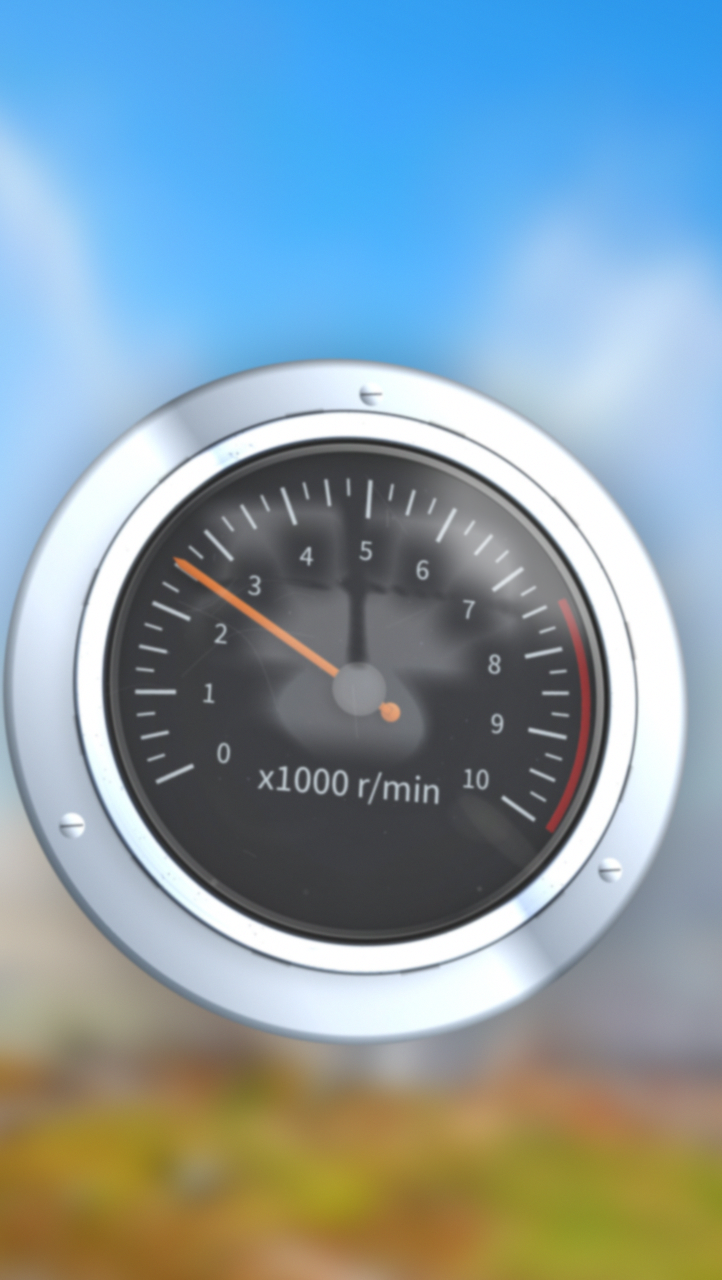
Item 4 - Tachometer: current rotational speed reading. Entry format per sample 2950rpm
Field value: 2500rpm
